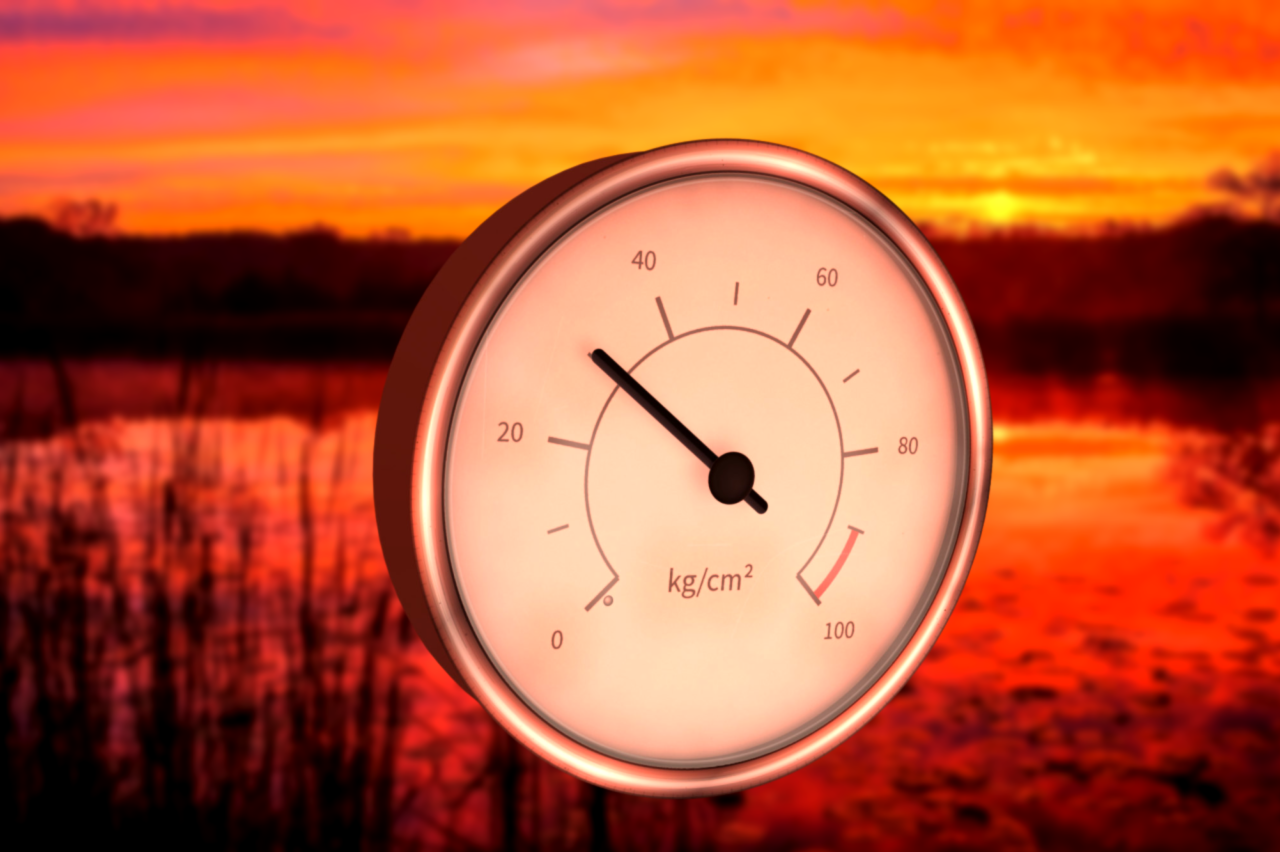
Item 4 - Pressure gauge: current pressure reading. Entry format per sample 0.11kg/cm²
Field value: 30kg/cm²
